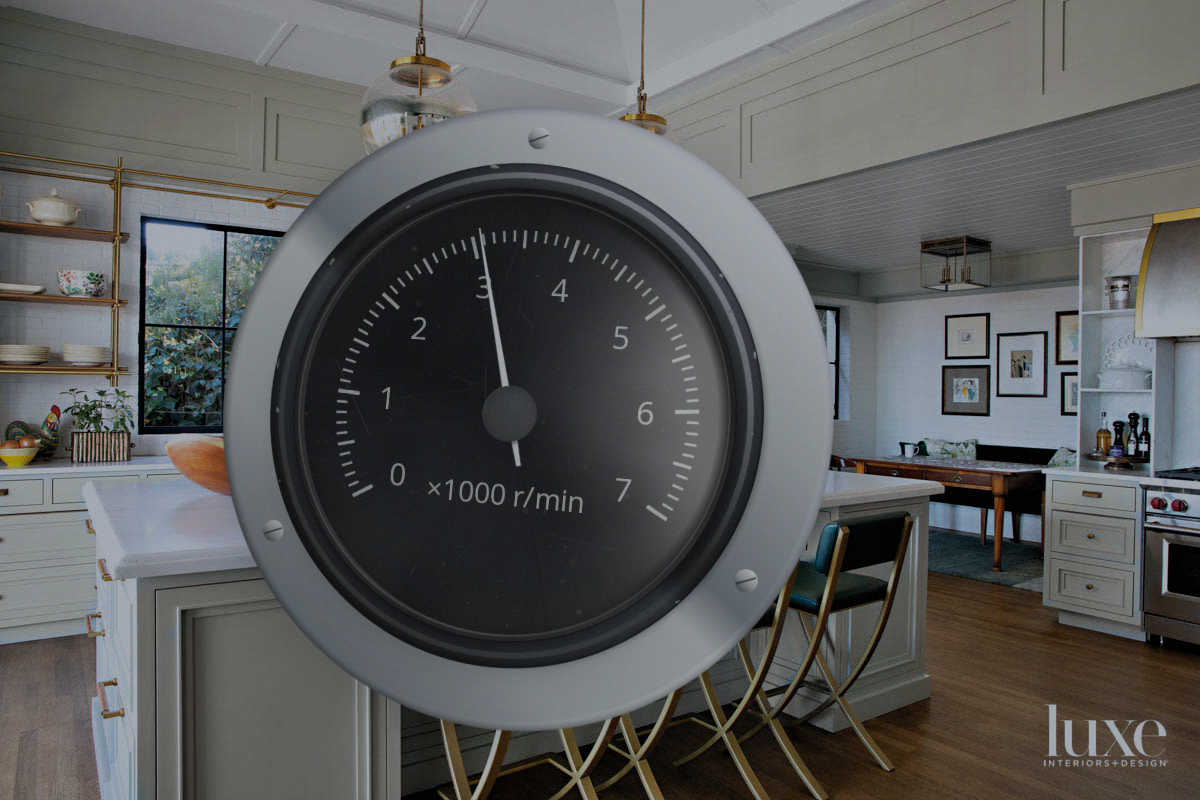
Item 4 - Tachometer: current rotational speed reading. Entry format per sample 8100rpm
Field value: 3100rpm
